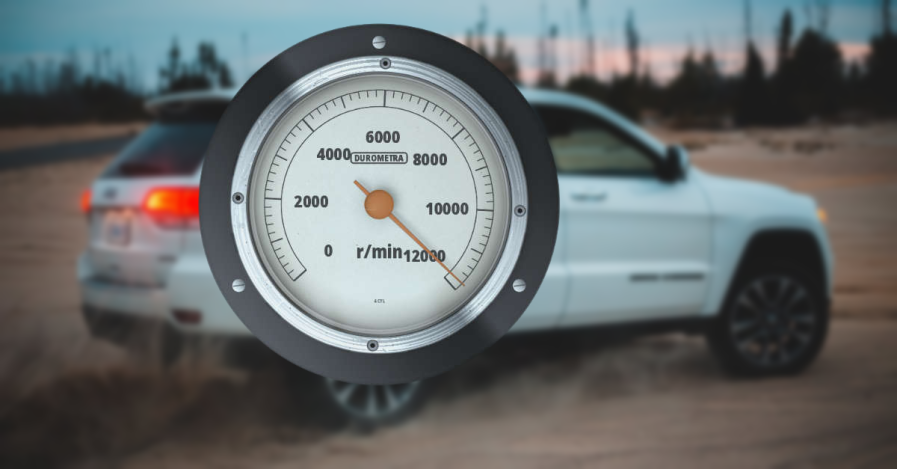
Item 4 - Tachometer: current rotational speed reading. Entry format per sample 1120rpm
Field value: 11800rpm
